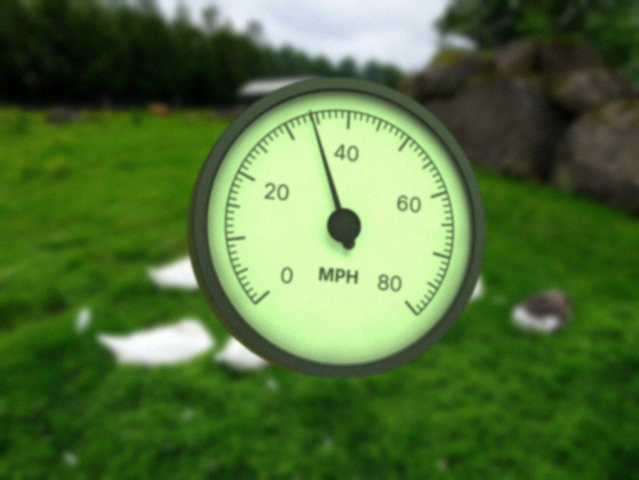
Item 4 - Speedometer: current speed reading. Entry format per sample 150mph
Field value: 34mph
